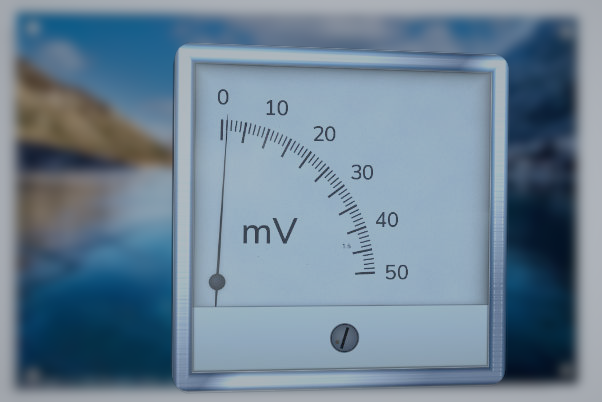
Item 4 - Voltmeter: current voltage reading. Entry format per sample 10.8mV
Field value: 1mV
